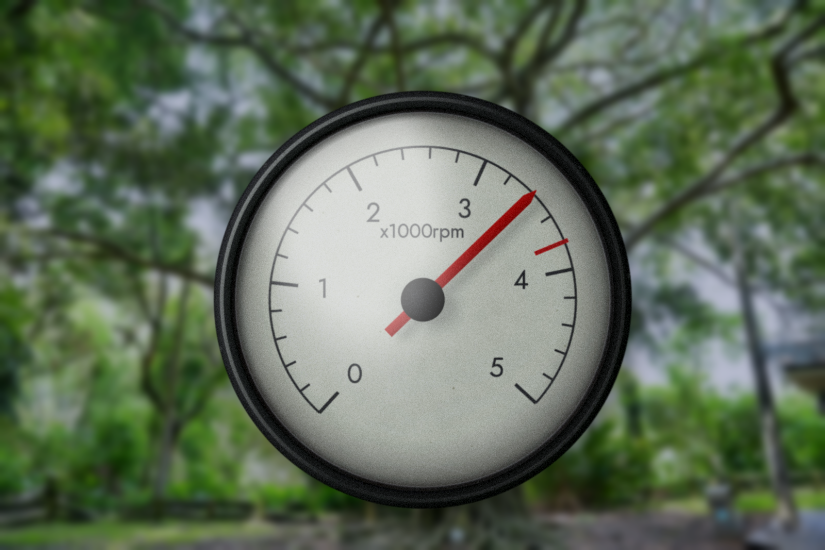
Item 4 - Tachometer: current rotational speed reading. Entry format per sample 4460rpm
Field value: 3400rpm
